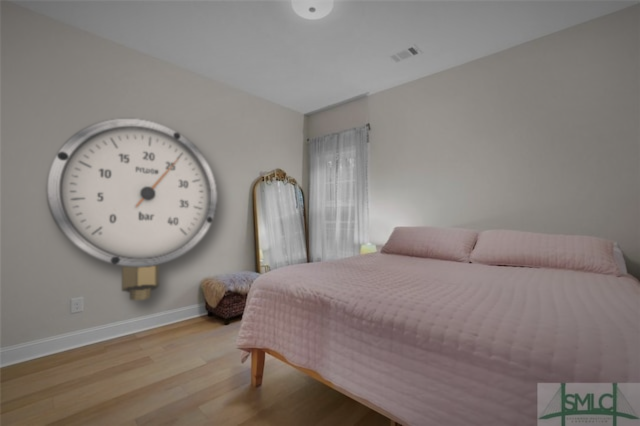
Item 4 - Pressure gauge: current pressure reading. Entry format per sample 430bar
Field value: 25bar
